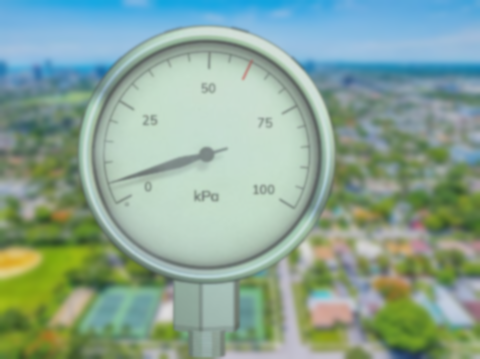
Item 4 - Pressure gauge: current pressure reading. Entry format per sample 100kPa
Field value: 5kPa
